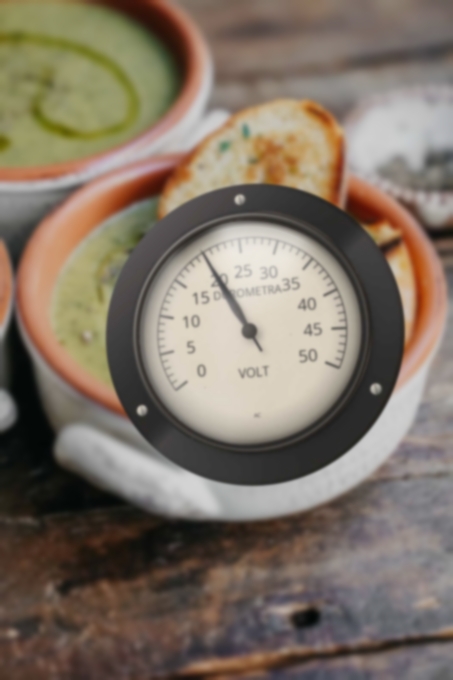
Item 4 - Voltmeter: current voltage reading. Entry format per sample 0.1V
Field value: 20V
